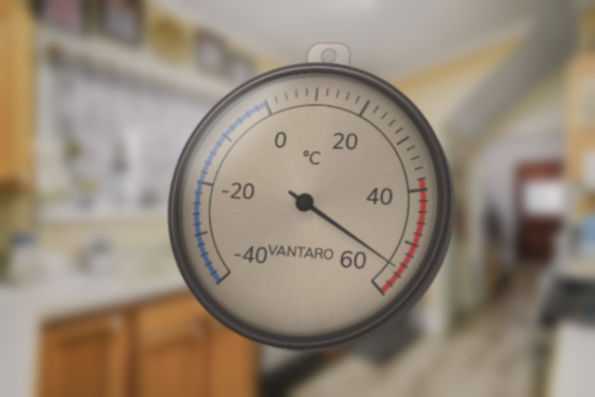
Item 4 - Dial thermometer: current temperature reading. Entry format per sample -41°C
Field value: 55°C
